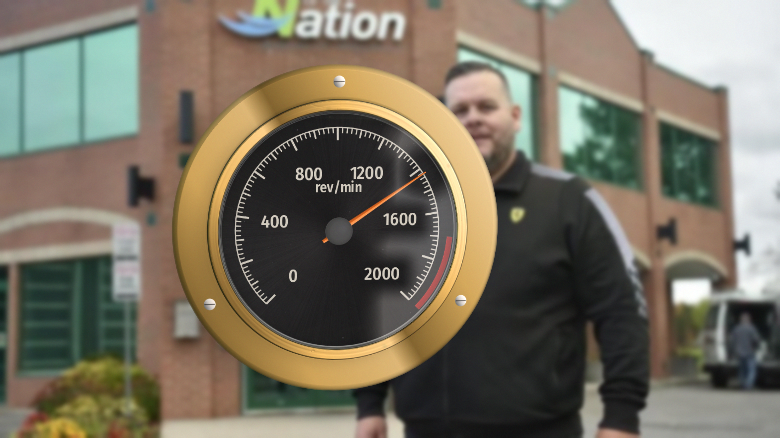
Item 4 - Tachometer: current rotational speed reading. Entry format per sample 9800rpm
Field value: 1420rpm
